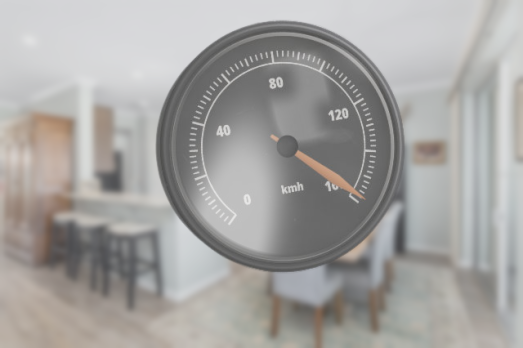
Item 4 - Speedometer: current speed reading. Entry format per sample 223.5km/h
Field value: 158km/h
